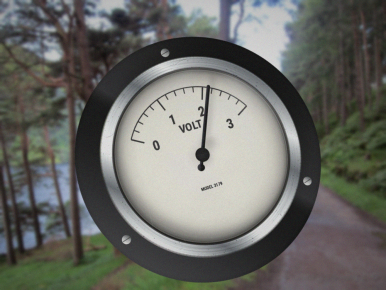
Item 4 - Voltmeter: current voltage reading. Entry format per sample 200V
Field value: 2.1V
